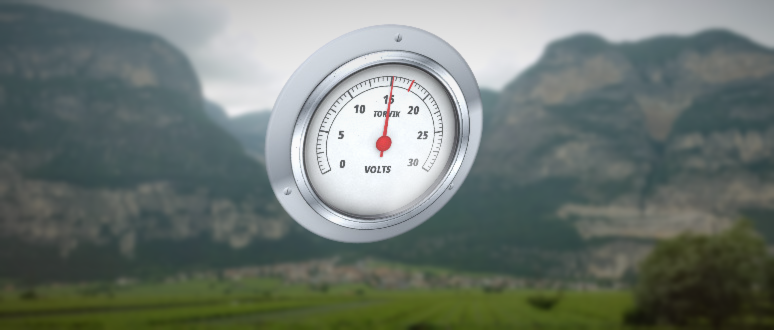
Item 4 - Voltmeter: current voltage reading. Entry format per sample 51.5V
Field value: 15V
